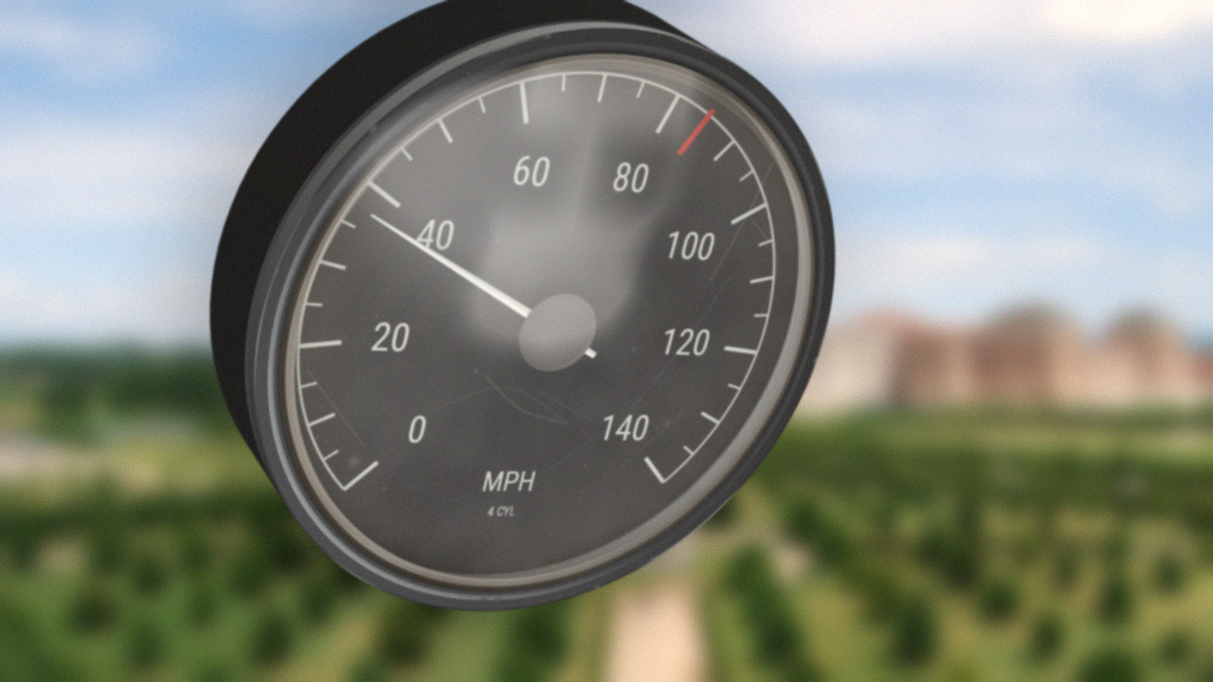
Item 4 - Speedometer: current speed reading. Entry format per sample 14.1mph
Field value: 37.5mph
